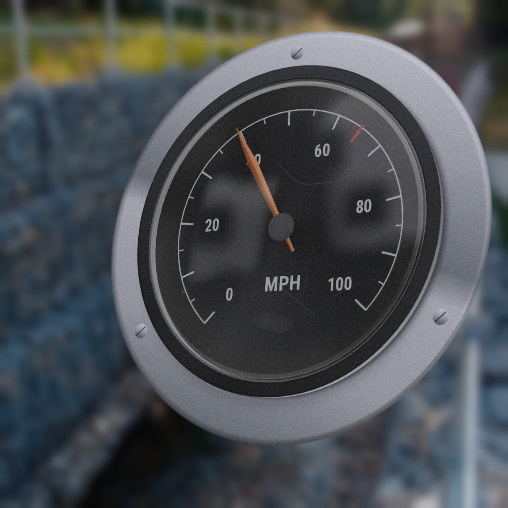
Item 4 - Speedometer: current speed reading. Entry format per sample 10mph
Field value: 40mph
